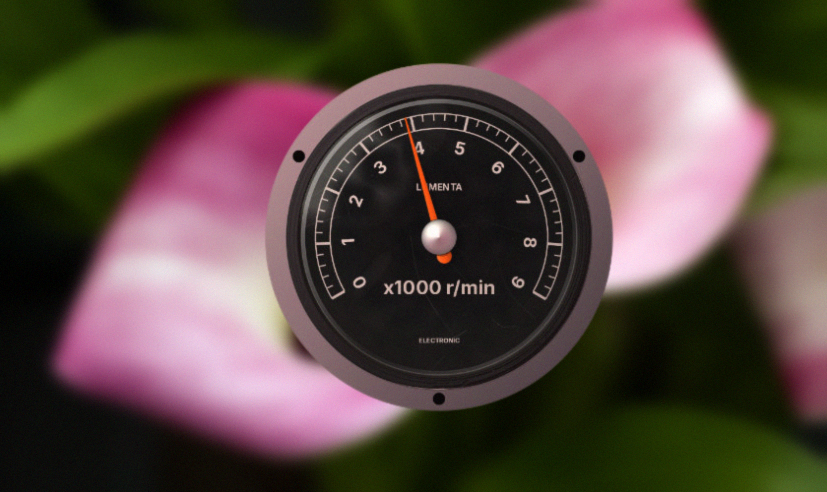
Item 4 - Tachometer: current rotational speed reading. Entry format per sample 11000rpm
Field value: 3900rpm
